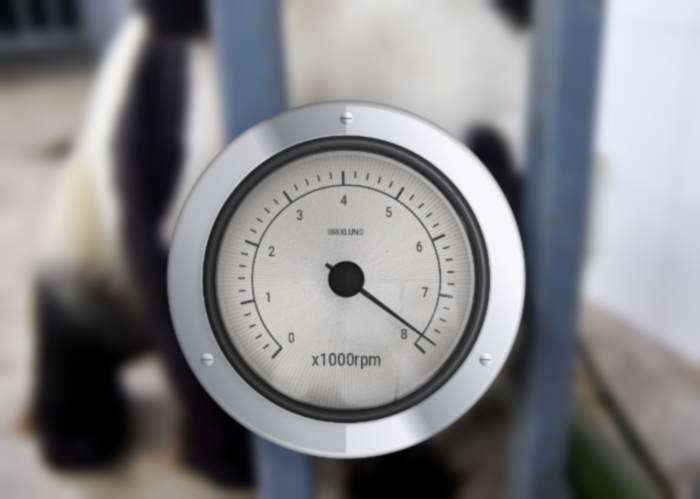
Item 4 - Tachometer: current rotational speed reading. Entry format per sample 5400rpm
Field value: 7800rpm
